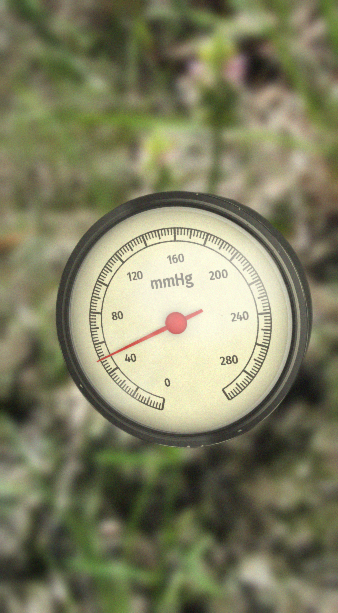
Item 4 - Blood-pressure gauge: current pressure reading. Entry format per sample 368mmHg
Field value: 50mmHg
